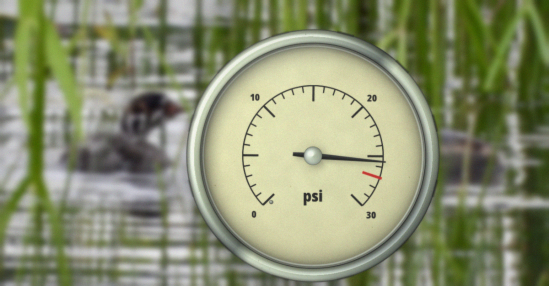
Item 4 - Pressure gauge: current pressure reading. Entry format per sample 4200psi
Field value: 25.5psi
